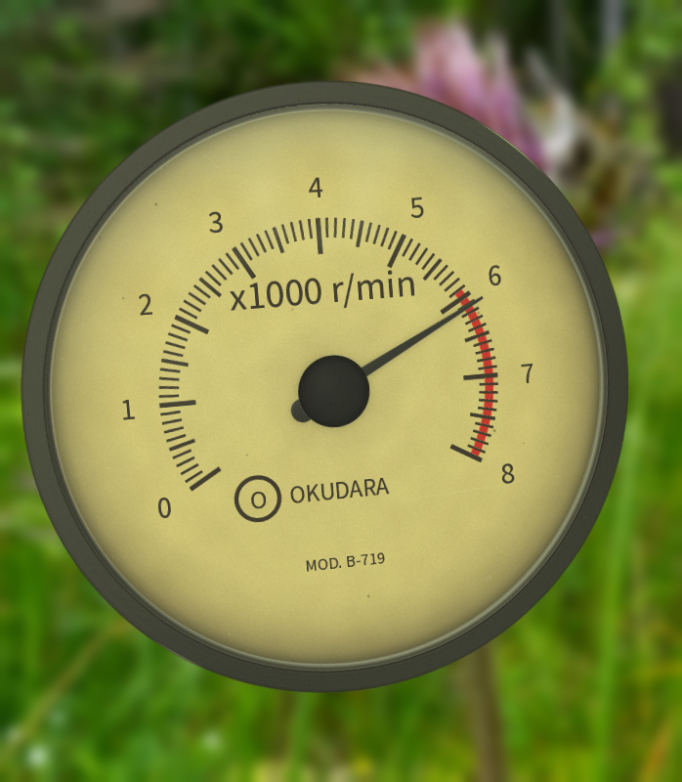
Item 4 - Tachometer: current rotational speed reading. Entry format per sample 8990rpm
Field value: 6100rpm
